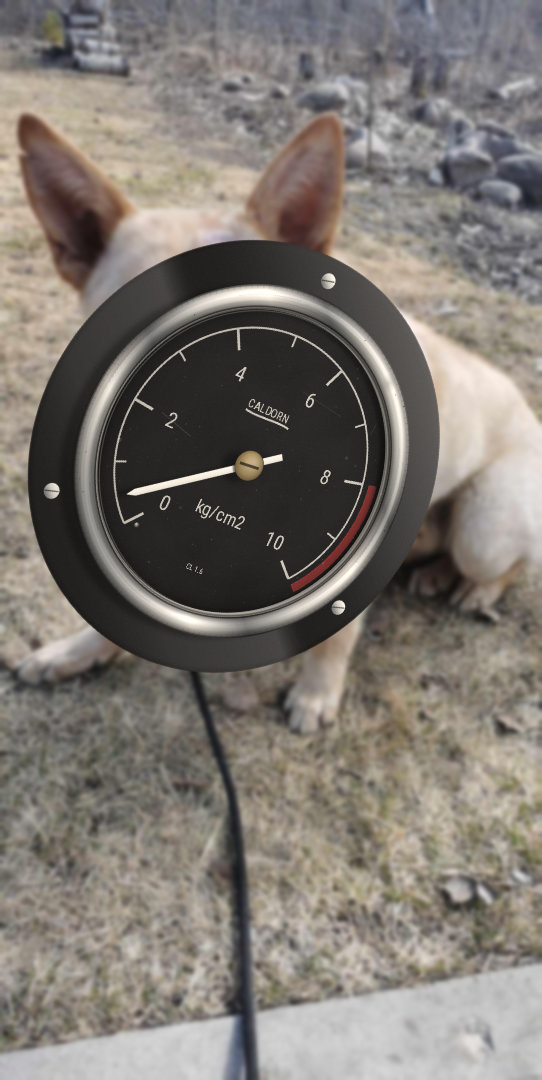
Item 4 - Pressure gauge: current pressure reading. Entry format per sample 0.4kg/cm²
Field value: 0.5kg/cm²
